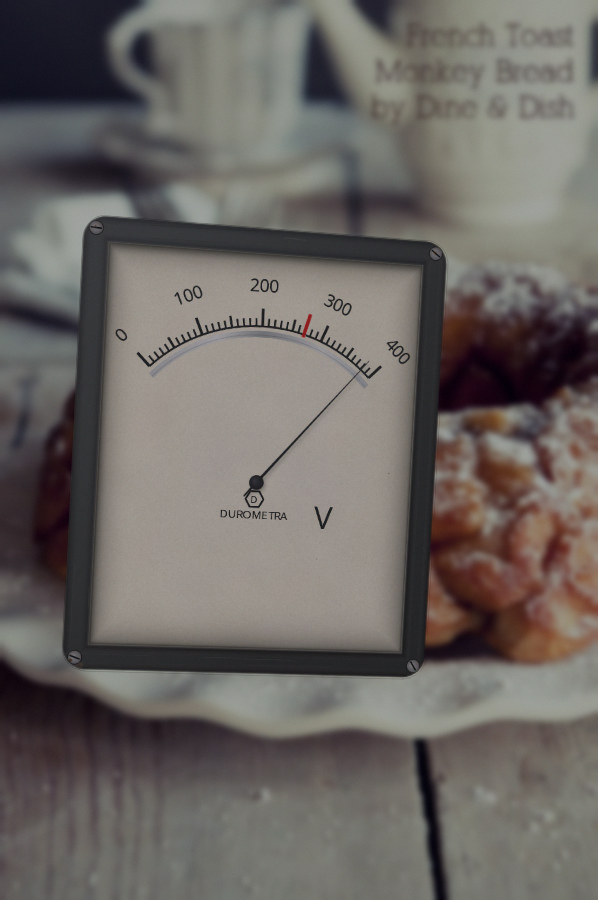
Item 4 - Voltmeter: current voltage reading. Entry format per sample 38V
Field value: 380V
